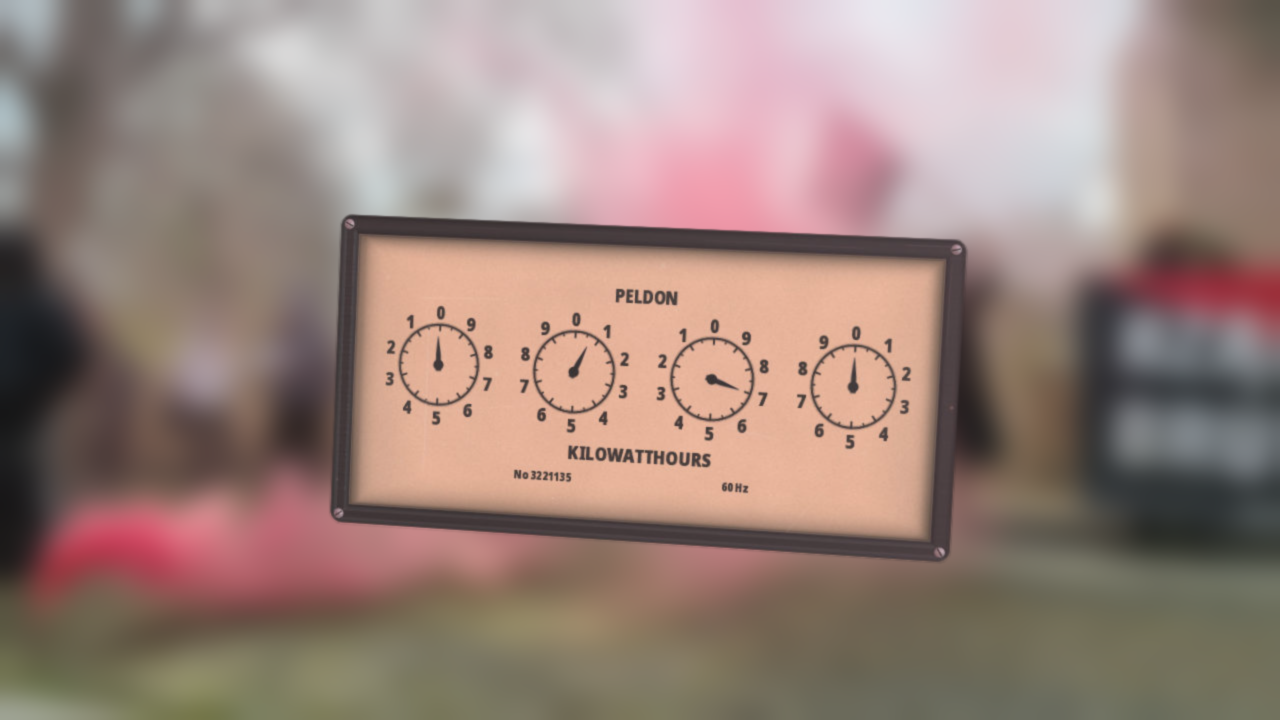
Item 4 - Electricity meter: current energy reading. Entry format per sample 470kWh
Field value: 70kWh
